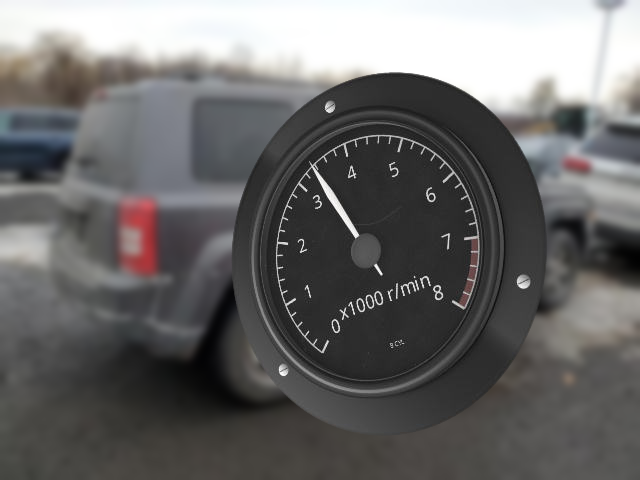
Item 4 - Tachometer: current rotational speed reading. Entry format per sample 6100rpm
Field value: 3400rpm
